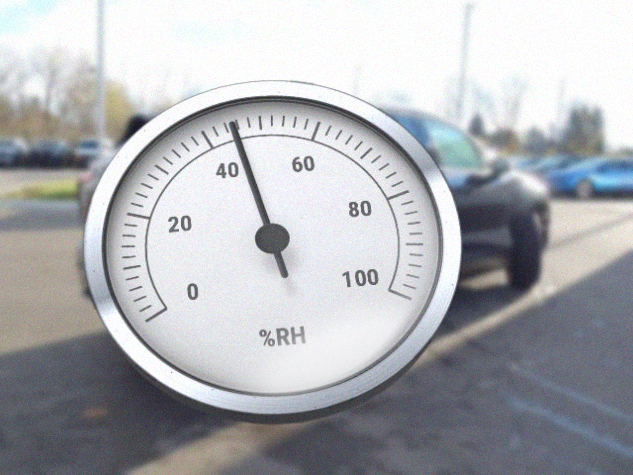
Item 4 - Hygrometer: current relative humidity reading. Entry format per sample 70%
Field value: 45%
